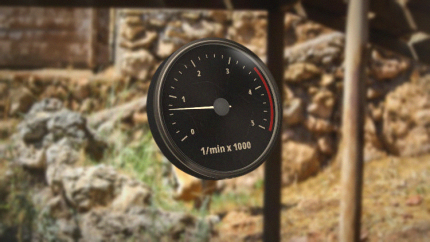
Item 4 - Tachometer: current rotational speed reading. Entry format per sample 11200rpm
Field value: 700rpm
